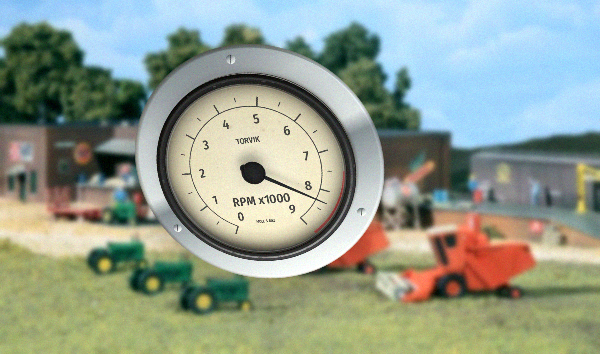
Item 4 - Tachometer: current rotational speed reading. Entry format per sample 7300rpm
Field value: 8250rpm
